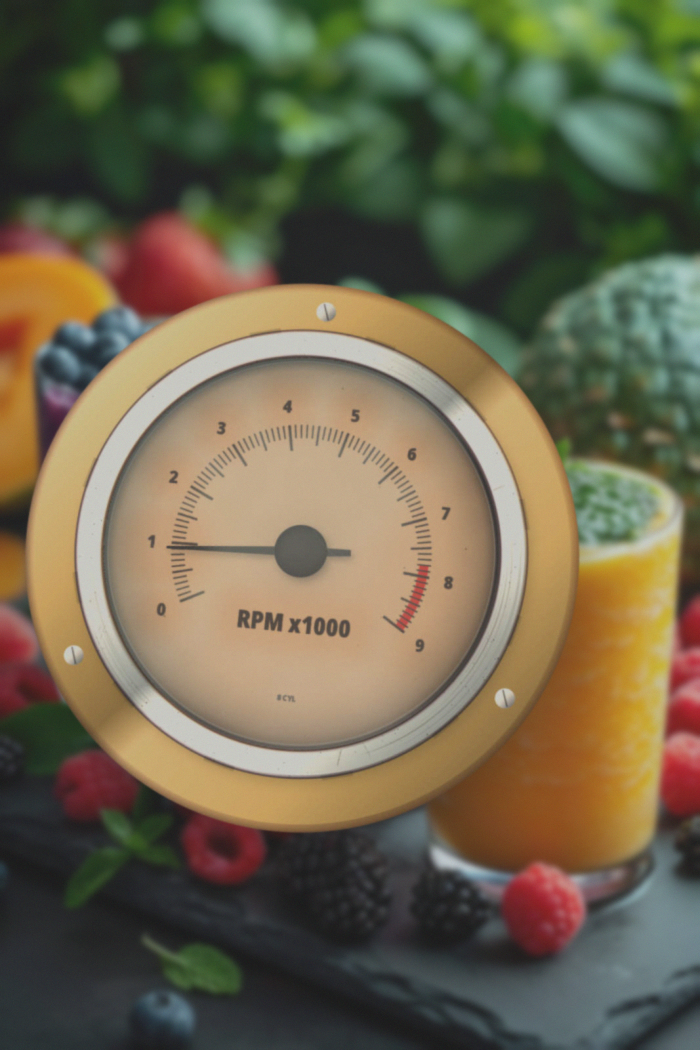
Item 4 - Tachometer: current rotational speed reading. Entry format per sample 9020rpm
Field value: 900rpm
